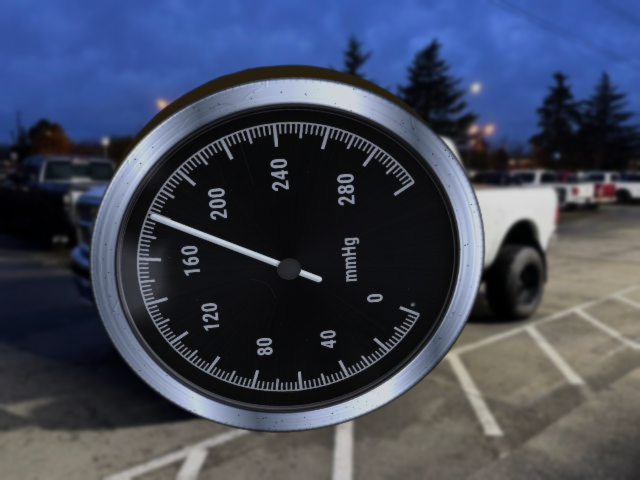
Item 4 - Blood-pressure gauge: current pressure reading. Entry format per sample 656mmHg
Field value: 180mmHg
